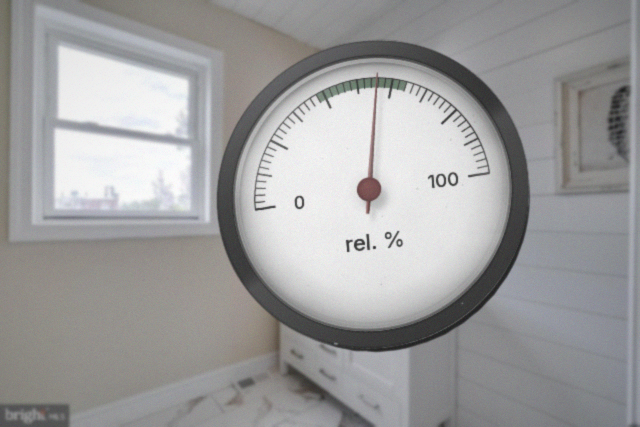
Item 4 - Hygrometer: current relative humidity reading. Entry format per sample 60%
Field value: 56%
